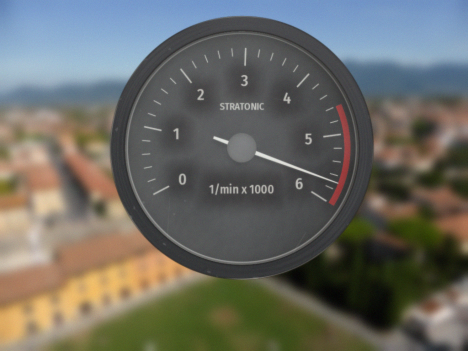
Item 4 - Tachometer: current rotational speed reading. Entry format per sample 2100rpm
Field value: 5700rpm
